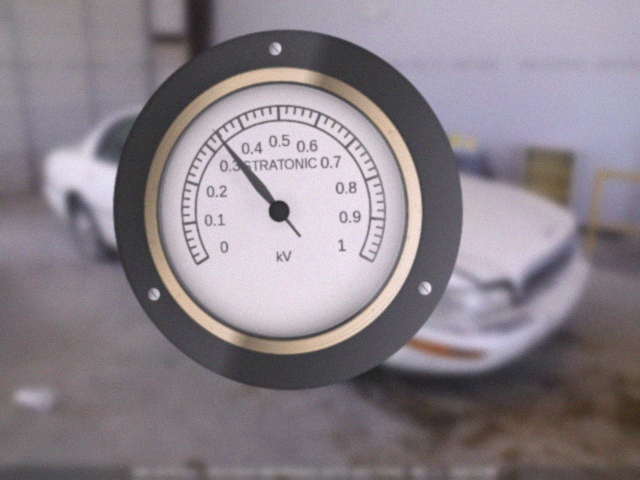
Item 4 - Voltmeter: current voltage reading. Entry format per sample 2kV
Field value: 0.34kV
